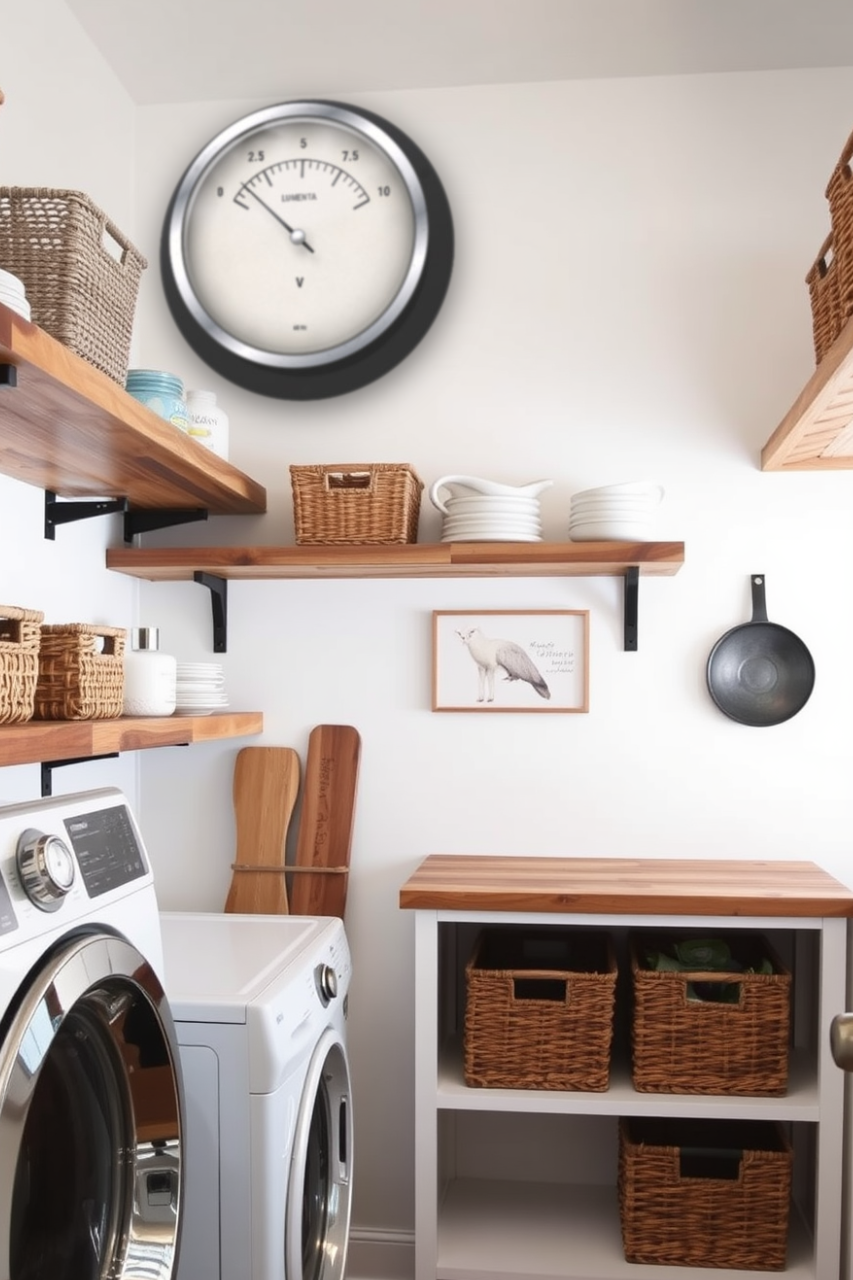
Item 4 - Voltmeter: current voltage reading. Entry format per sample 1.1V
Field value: 1V
